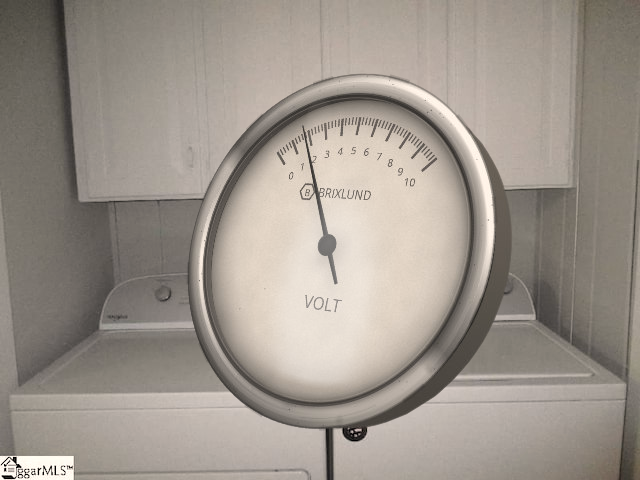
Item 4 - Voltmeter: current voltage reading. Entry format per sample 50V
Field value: 2V
